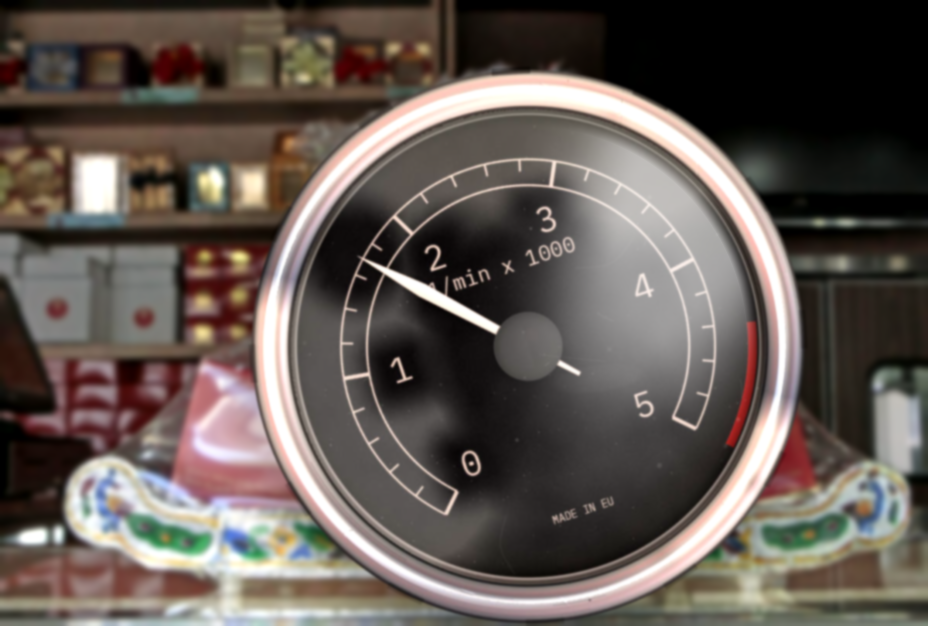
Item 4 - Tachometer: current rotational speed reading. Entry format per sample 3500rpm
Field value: 1700rpm
